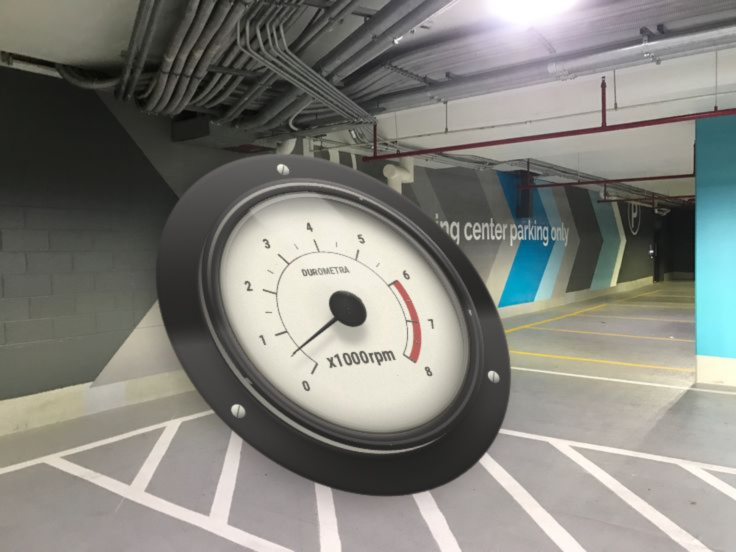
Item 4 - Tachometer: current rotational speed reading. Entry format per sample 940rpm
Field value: 500rpm
